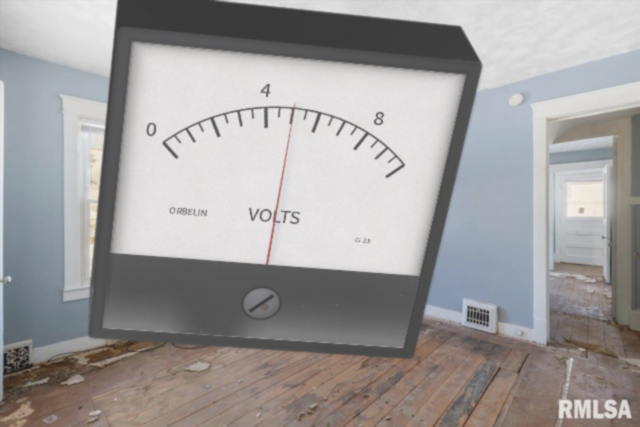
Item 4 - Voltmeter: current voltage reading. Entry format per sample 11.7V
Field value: 5V
